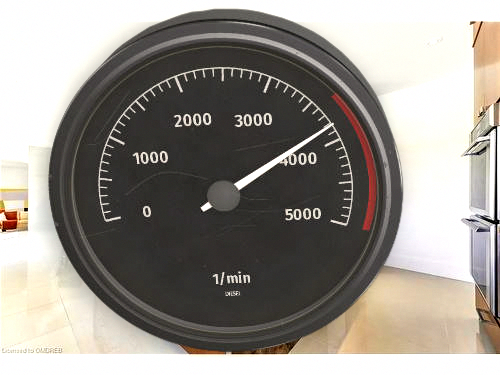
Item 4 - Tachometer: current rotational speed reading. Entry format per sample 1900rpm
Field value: 3800rpm
